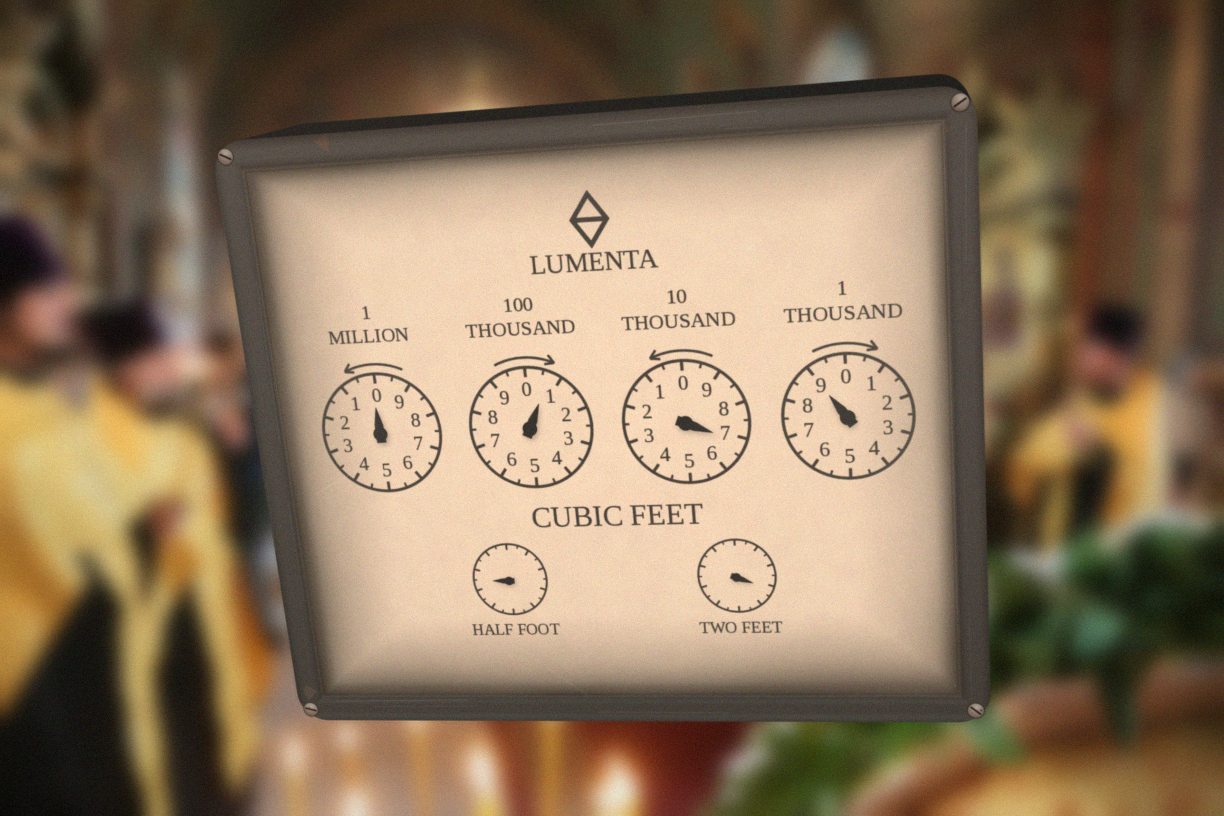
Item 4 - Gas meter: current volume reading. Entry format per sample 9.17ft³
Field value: 6900ft³
